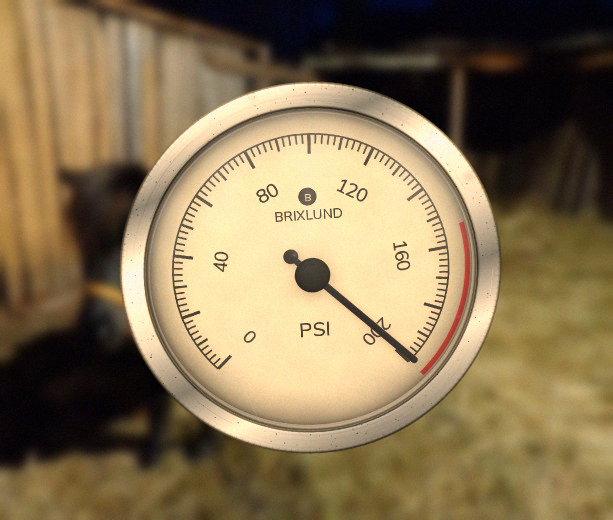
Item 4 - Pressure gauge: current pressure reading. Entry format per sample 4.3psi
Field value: 198psi
